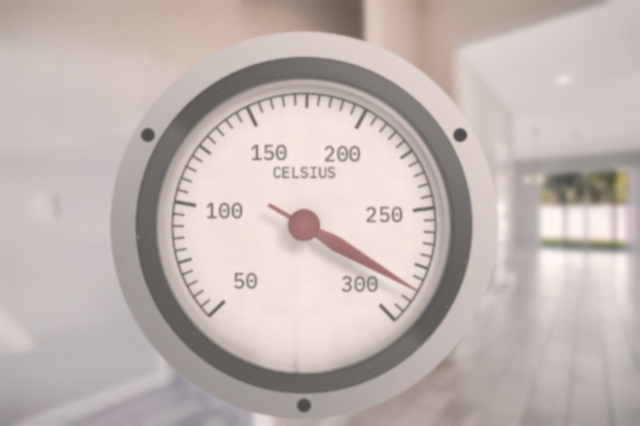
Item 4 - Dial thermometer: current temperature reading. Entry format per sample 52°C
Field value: 285°C
